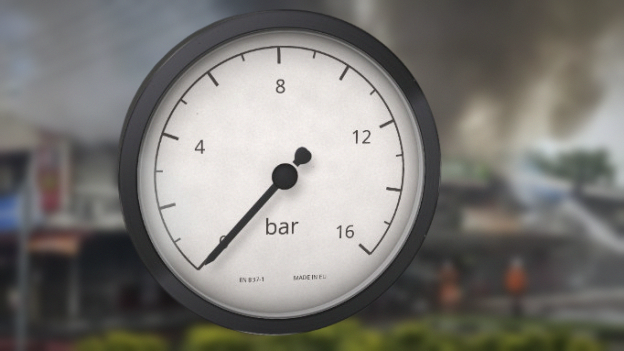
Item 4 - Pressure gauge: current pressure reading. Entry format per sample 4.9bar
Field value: 0bar
